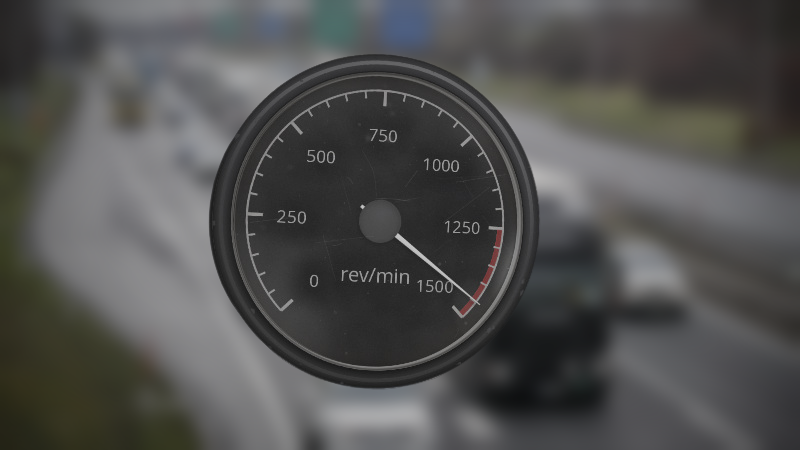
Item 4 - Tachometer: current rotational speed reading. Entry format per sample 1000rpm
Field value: 1450rpm
